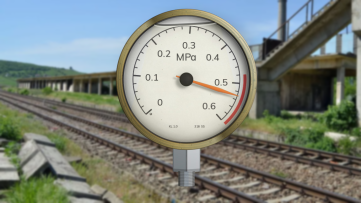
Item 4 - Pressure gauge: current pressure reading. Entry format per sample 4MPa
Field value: 0.53MPa
